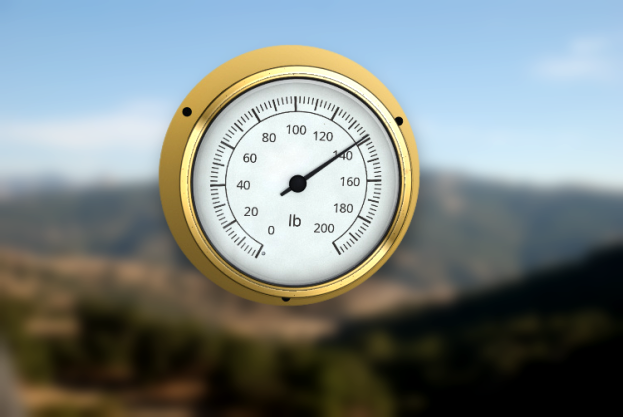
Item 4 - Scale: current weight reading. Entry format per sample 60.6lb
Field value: 138lb
